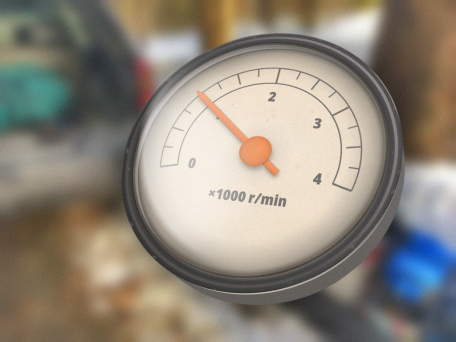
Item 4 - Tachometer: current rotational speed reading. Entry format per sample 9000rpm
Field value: 1000rpm
